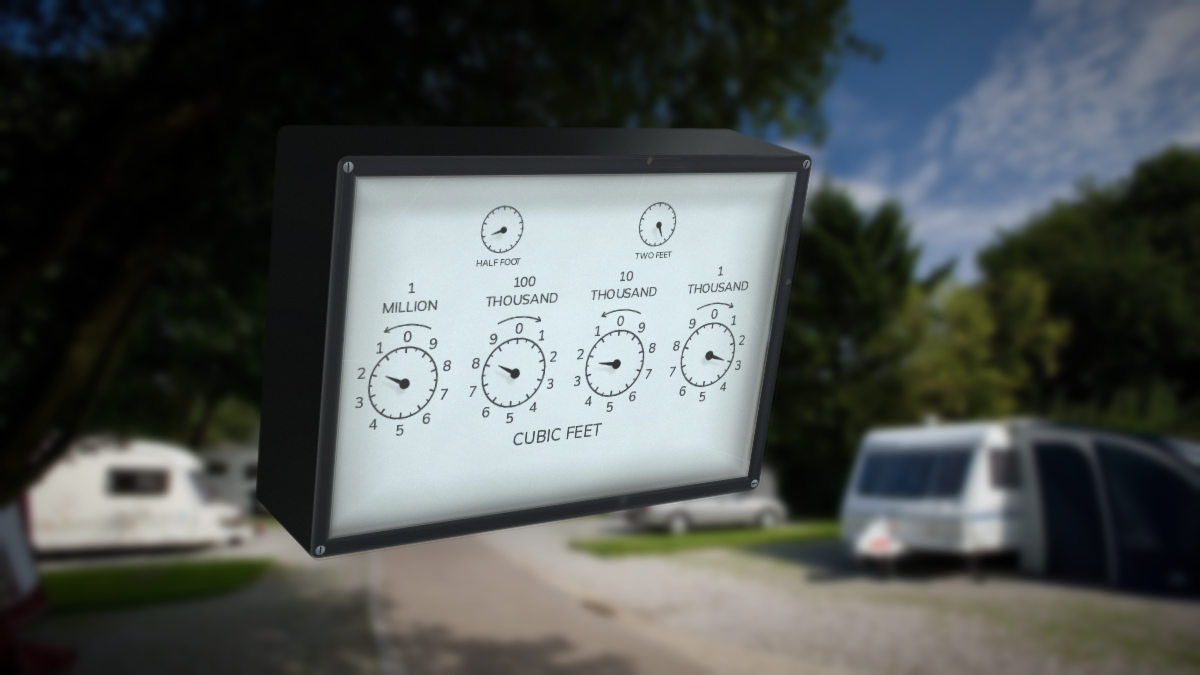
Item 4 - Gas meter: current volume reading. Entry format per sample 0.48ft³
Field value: 182300ft³
